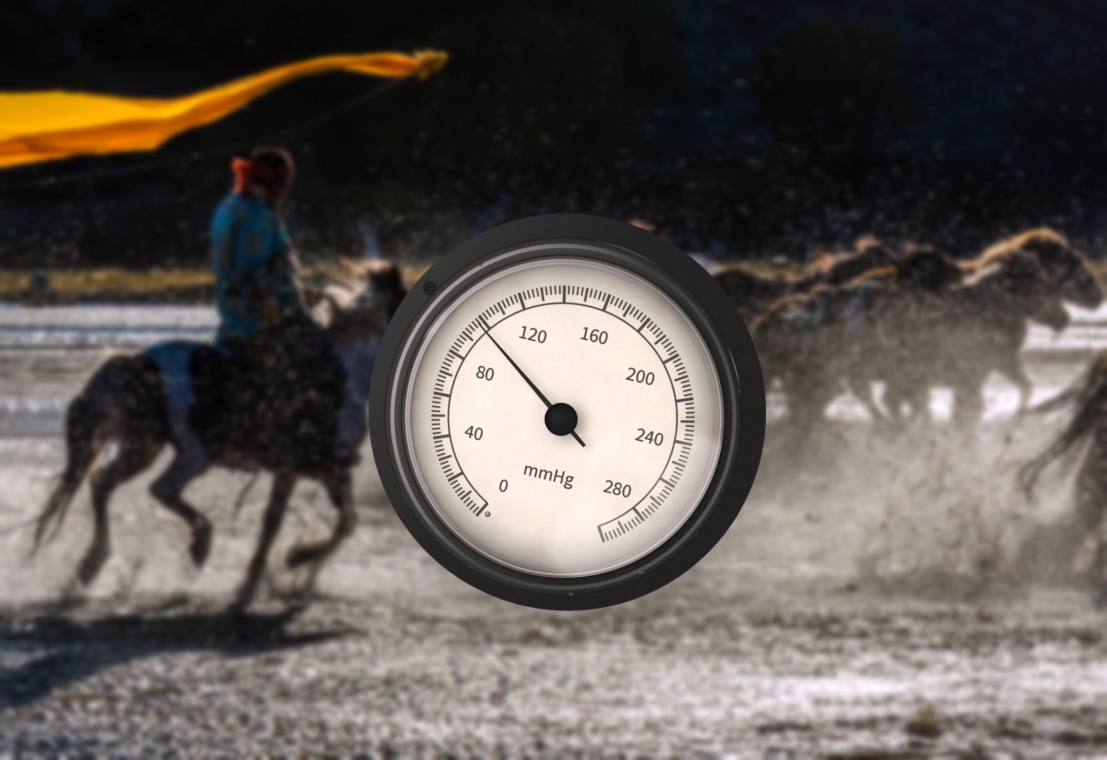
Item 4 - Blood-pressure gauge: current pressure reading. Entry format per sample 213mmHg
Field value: 98mmHg
